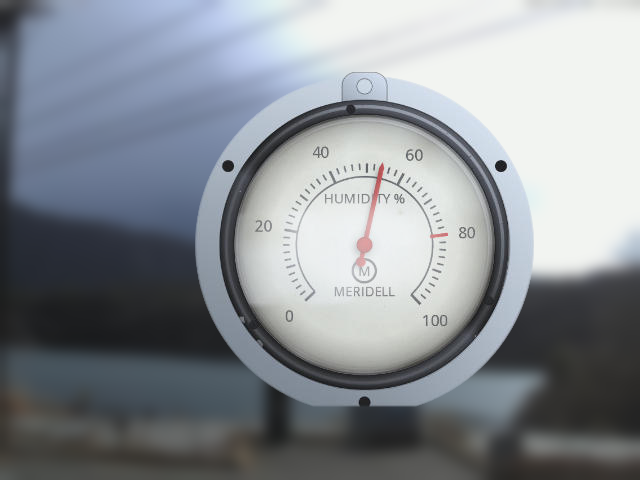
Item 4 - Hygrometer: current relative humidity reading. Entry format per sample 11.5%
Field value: 54%
